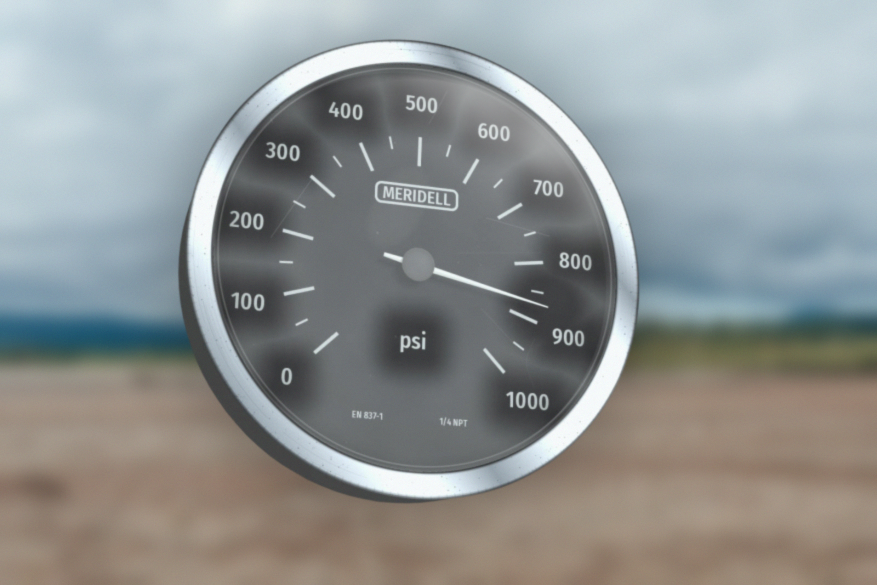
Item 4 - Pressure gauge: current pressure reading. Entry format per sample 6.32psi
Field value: 875psi
